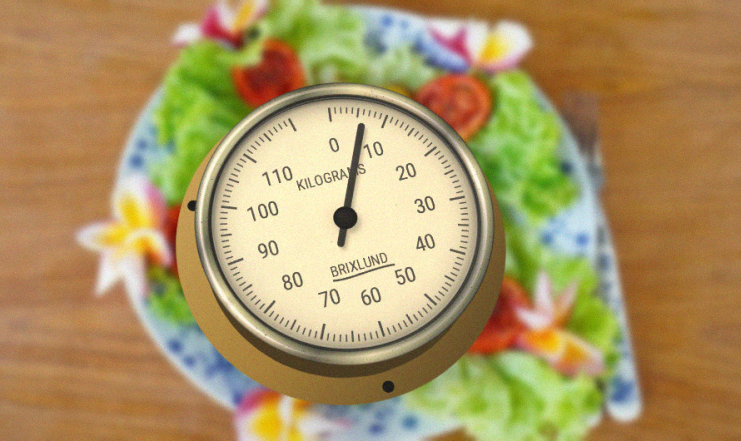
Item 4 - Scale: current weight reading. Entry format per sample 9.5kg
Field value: 6kg
